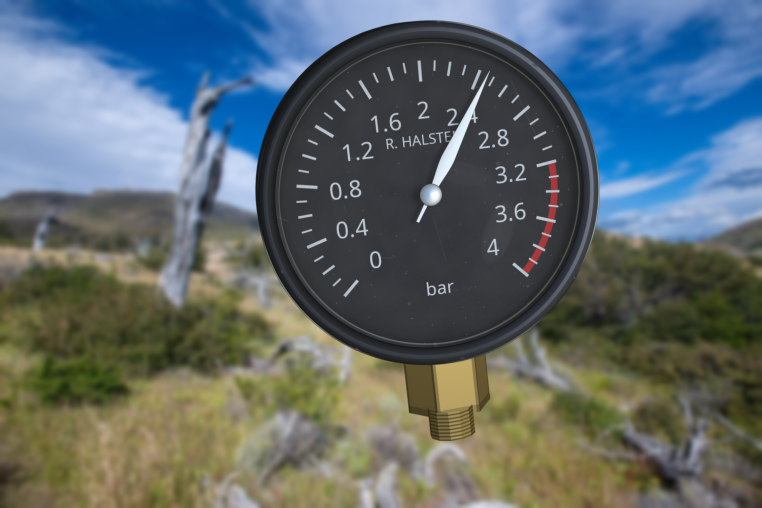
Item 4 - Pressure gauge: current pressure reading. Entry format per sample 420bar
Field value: 2.45bar
